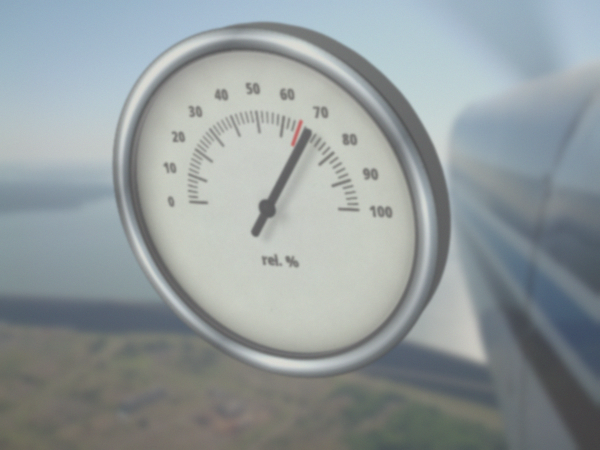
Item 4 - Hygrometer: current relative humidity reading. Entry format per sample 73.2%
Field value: 70%
